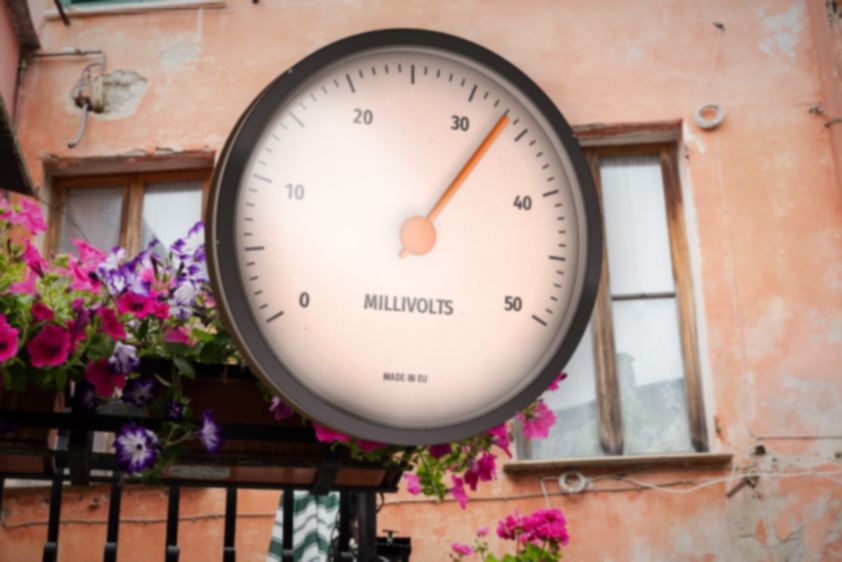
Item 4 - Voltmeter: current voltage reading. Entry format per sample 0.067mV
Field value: 33mV
